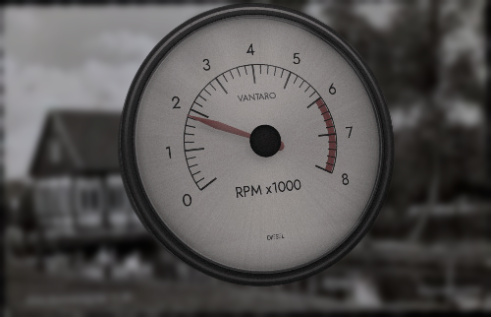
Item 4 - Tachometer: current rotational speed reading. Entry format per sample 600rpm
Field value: 1800rpm
